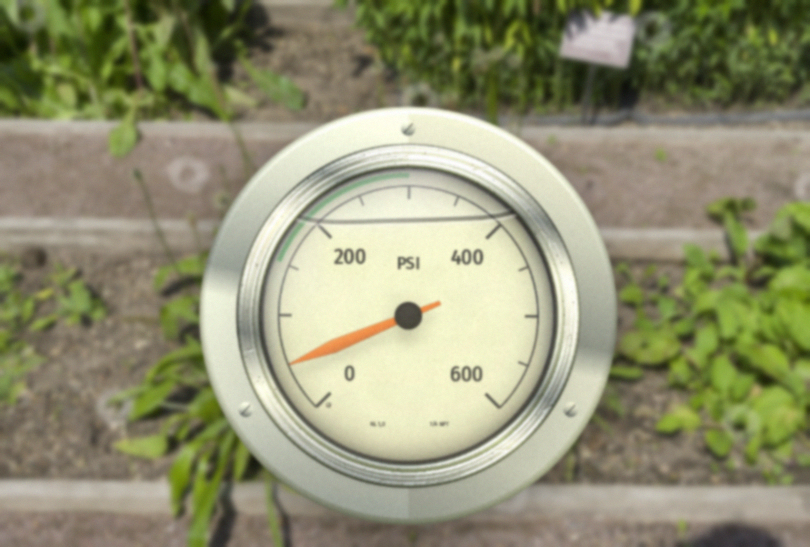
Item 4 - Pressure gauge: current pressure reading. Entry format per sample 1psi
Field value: 50psi
